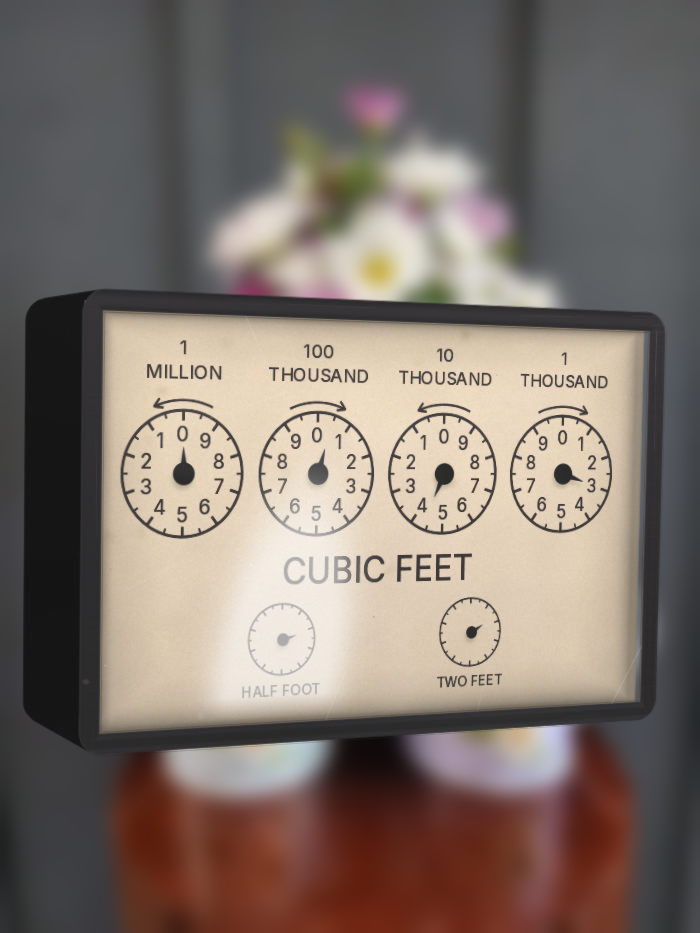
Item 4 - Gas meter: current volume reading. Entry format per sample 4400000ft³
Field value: 4300ft³
